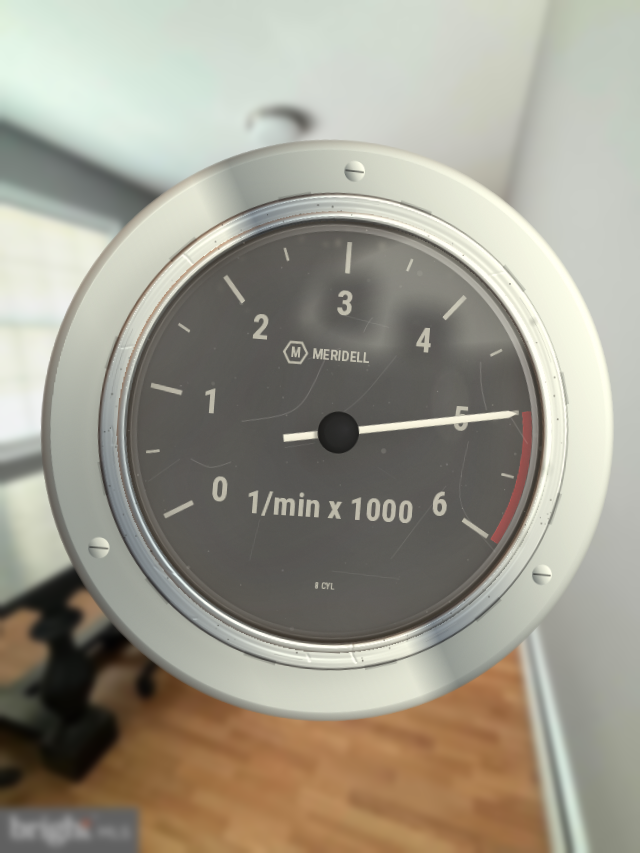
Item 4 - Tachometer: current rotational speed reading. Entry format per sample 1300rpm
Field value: 5000rpm
